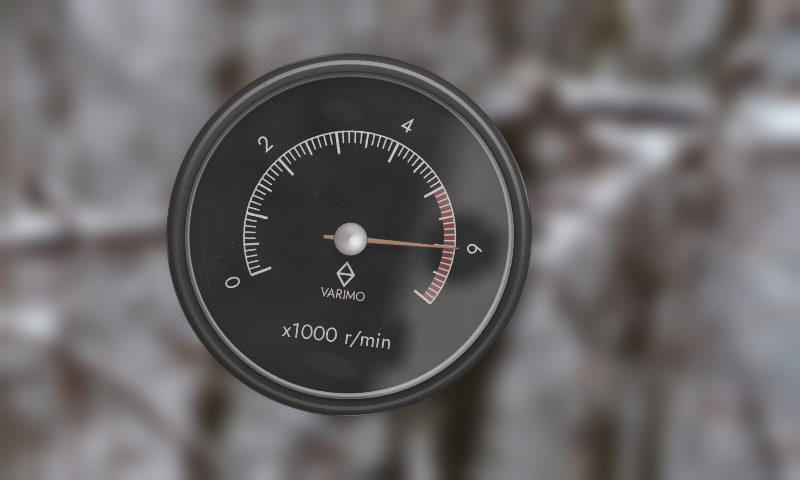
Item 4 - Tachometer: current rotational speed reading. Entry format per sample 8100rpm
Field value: 6000rpm
